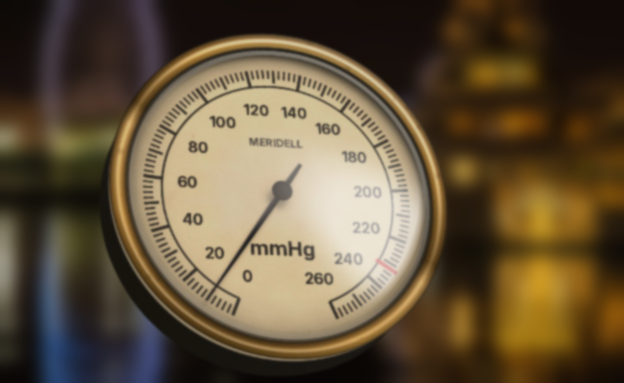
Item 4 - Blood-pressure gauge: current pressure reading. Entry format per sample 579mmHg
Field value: 10mmHg
